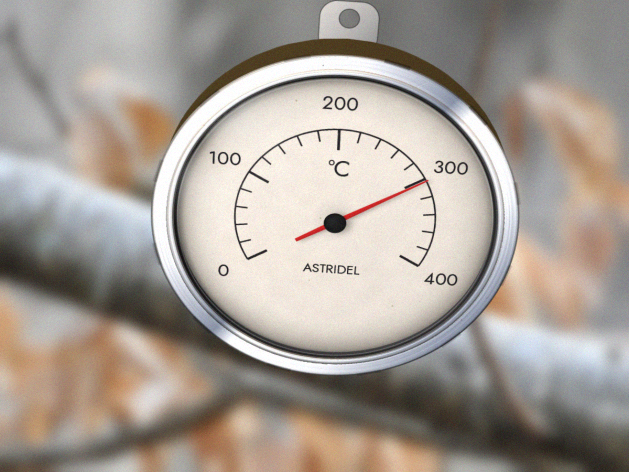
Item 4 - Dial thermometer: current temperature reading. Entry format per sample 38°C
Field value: 300°C
